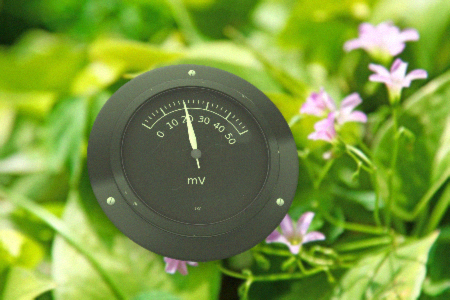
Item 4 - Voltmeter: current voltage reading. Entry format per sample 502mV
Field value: 20mV
